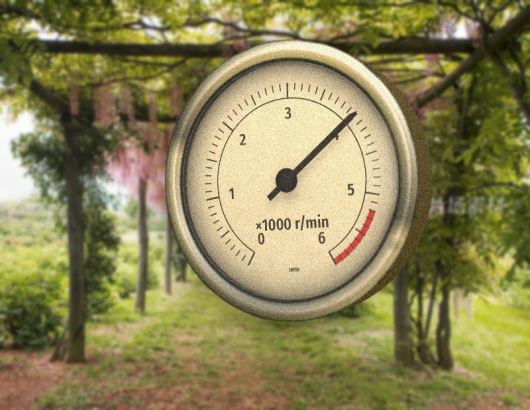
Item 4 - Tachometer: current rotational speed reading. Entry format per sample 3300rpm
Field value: 4000rpm
